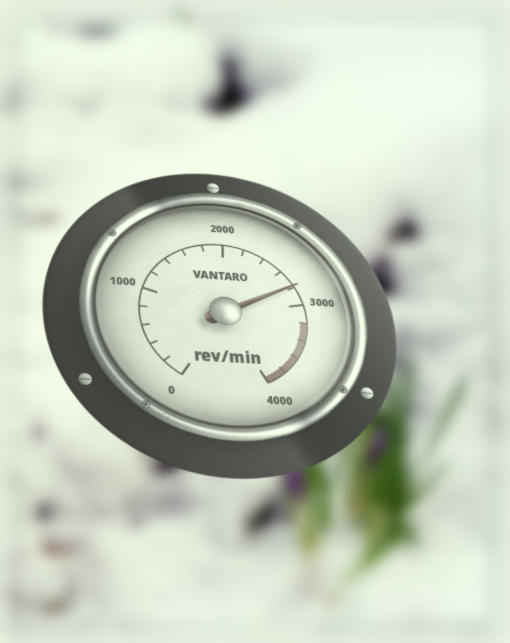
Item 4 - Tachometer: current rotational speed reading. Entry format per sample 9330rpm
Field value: 2800rpm
